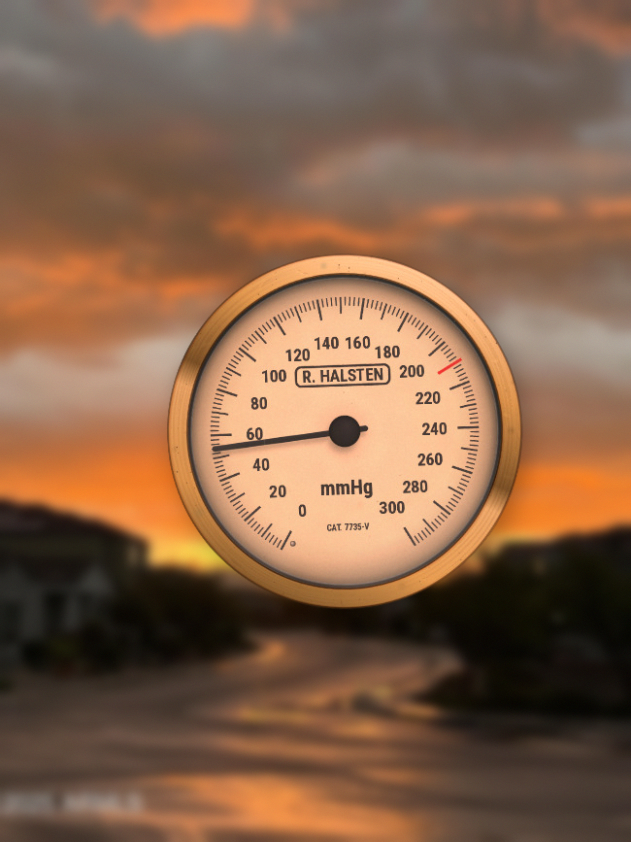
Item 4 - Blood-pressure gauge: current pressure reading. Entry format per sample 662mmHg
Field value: 54mmHg
